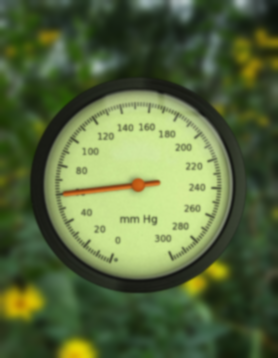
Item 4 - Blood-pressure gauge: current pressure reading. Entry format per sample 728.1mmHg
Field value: 60mmHg
